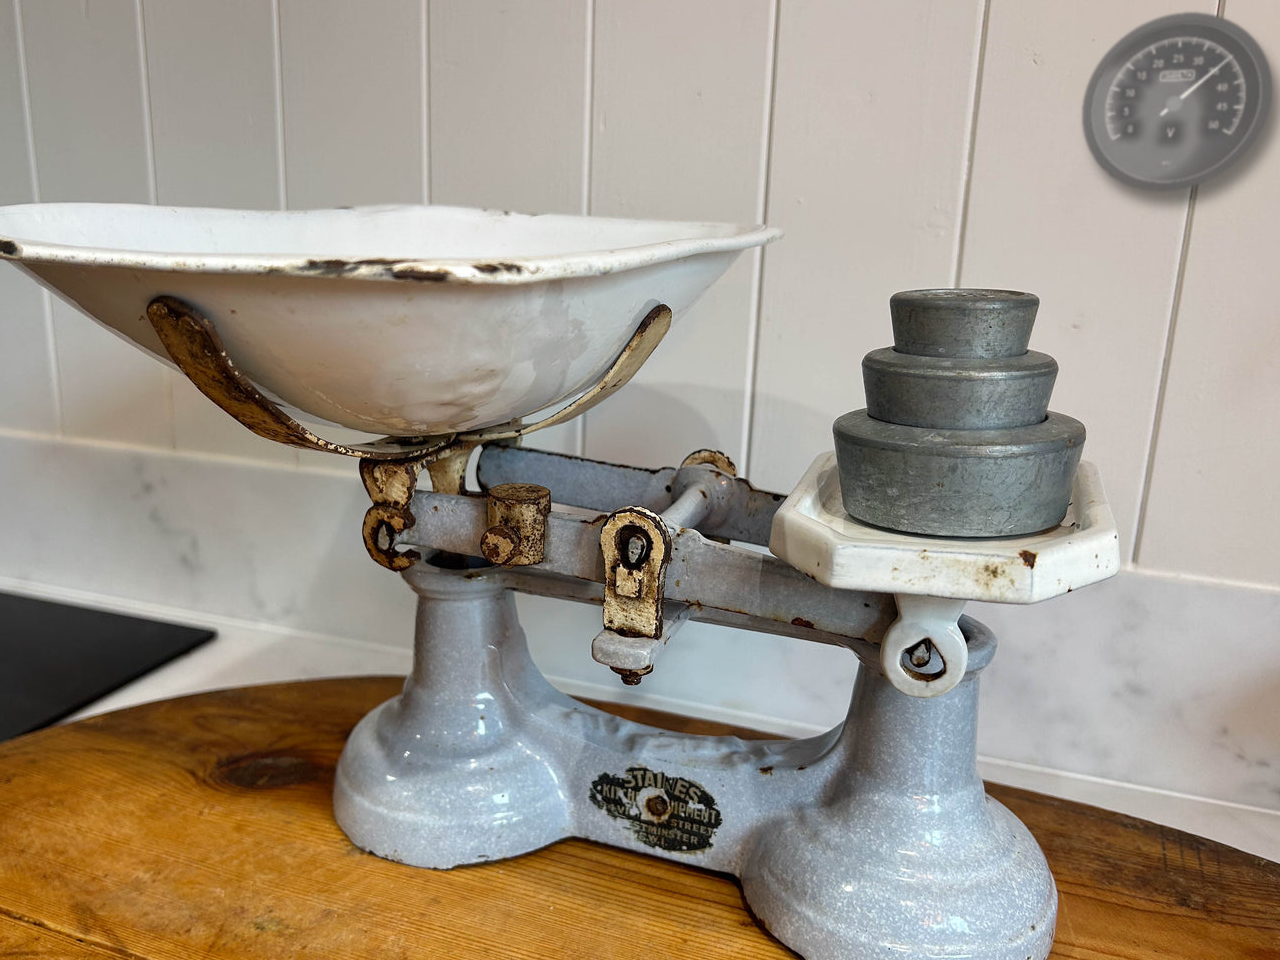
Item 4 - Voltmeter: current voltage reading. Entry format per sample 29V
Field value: 35V
